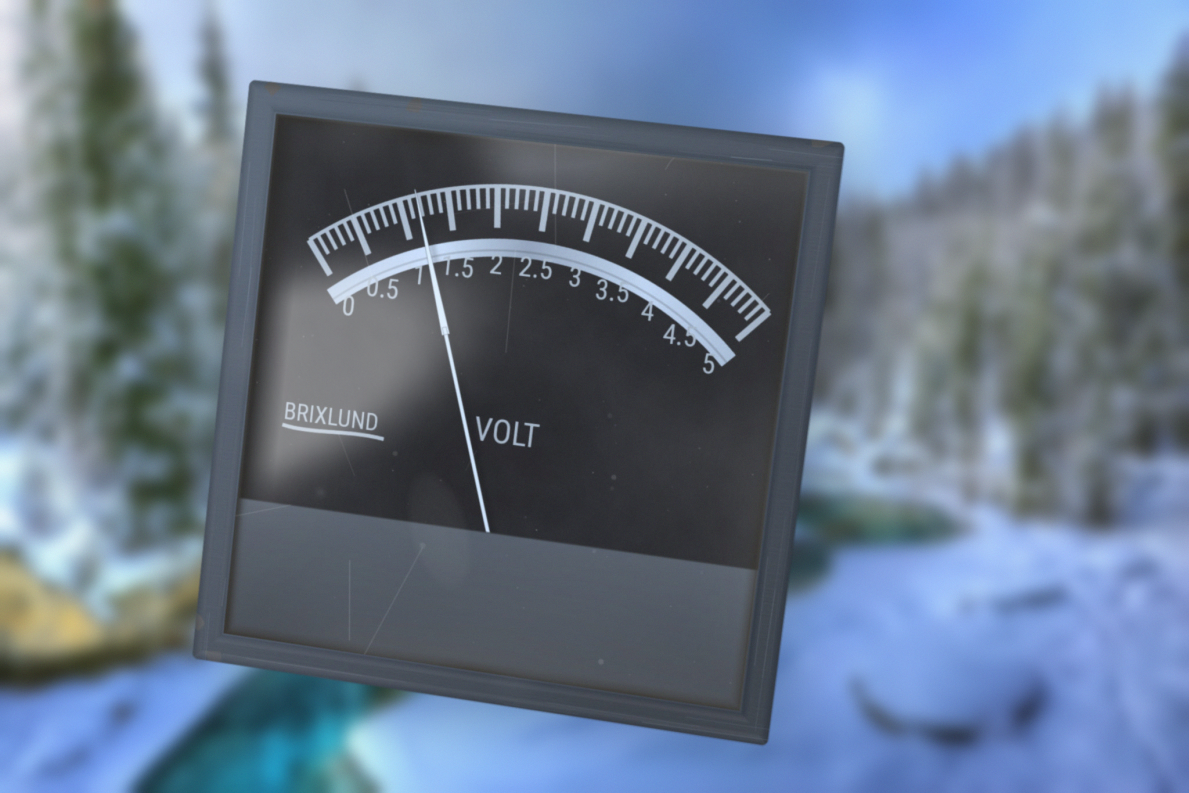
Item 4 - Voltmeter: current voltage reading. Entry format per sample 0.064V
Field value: 1.2V
